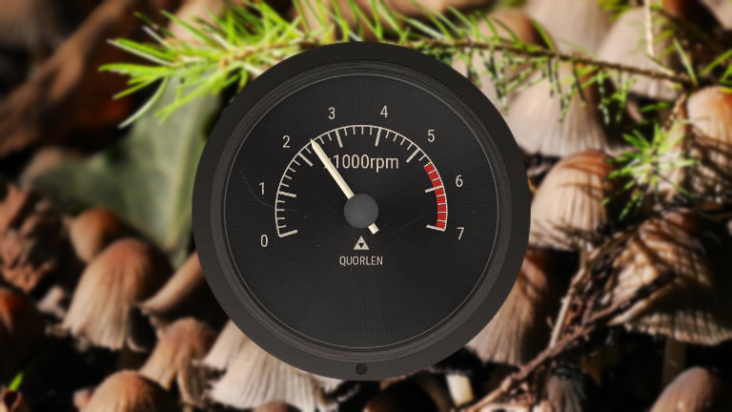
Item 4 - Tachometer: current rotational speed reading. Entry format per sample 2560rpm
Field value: 2400rpm
